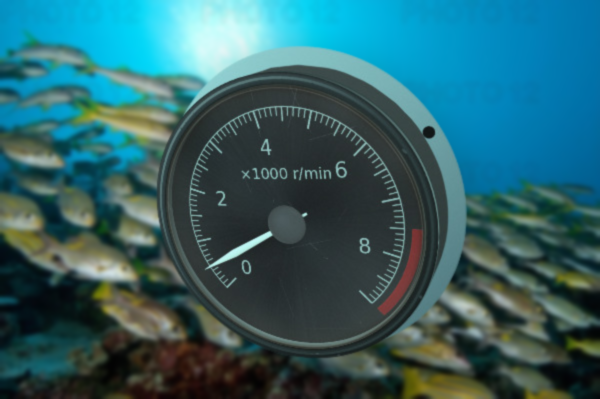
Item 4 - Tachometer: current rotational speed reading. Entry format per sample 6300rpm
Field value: 500rpm
